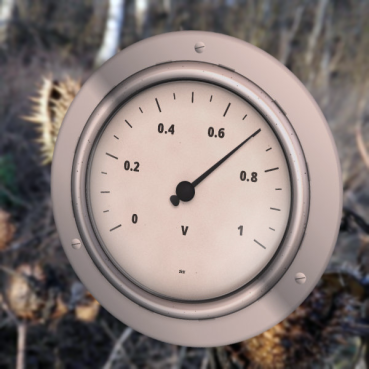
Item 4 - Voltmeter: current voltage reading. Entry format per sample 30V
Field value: 0.7V
